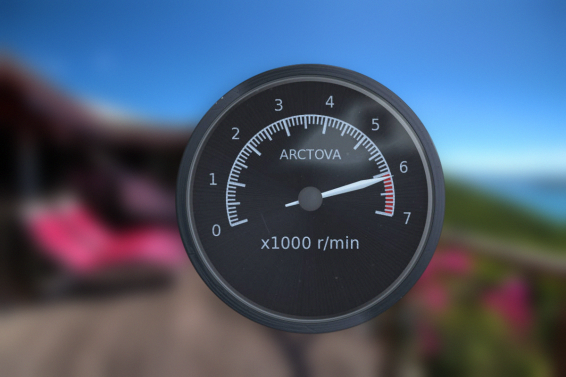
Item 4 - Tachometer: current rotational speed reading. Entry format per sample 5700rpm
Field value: 6100rpm
